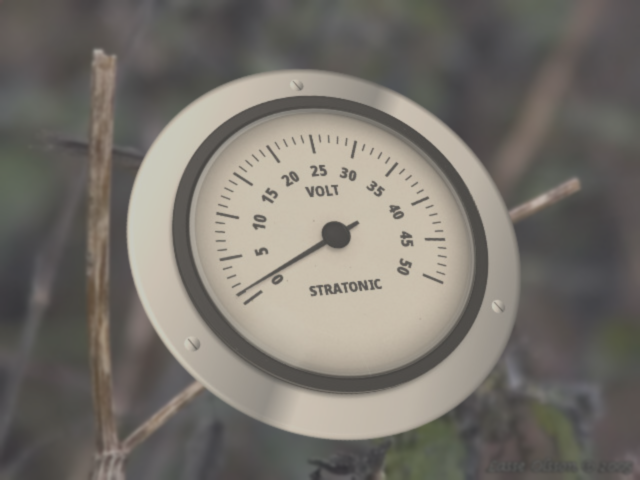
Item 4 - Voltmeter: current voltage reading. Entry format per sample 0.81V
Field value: 1V
